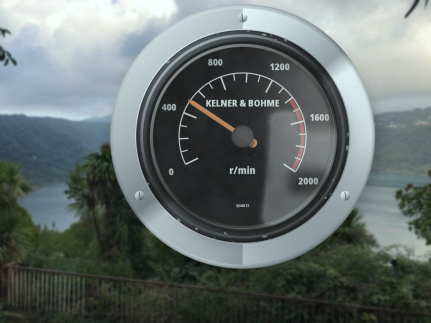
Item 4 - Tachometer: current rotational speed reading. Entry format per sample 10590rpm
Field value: 500rpm
